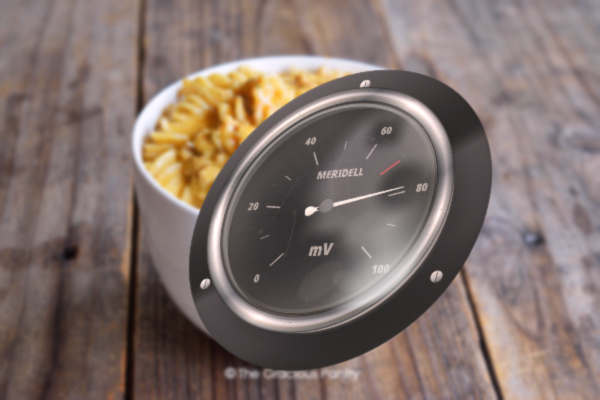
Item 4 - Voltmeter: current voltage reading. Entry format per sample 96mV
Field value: 80mV
